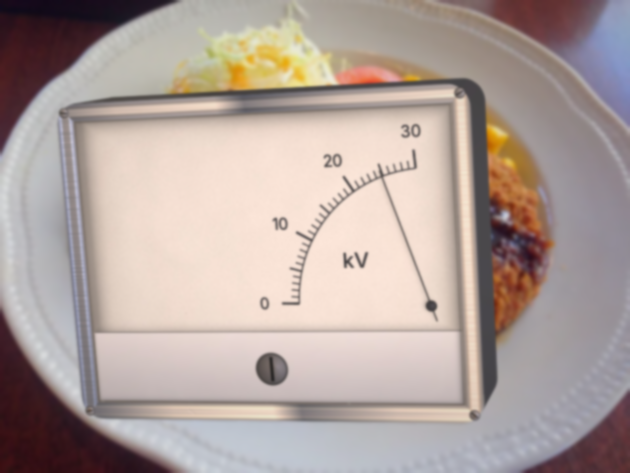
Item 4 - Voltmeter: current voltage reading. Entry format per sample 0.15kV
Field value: 25kV
